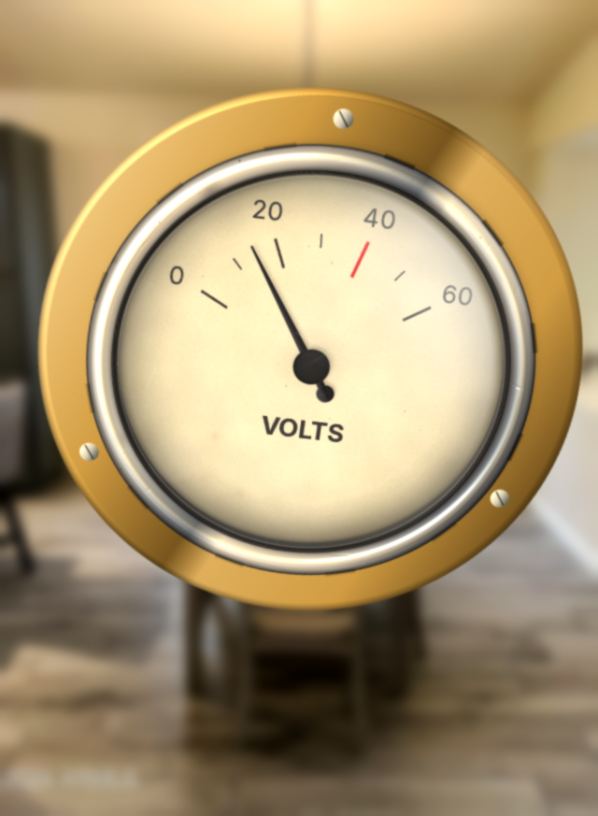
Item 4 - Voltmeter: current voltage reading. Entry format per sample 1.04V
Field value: 15V
